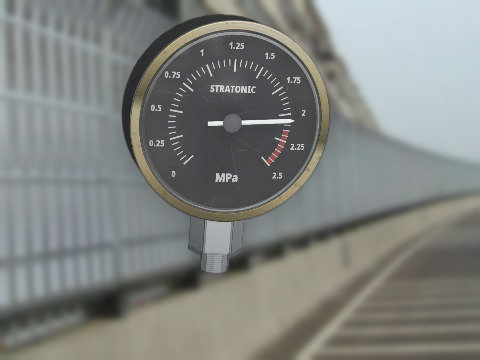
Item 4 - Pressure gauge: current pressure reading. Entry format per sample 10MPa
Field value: 2.05MPa
